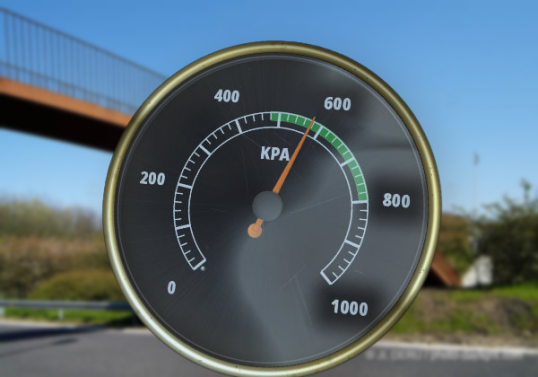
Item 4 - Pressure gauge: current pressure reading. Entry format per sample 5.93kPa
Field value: 580kPa
